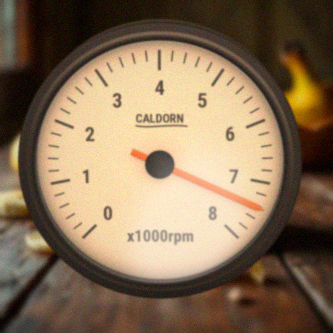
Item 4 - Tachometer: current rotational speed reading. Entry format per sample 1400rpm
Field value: 7400rpm
